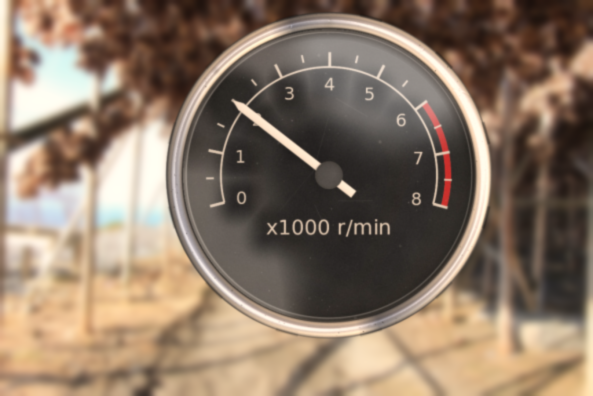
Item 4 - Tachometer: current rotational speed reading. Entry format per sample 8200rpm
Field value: 2000rpm
